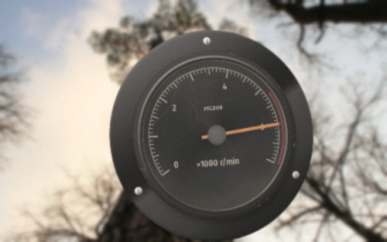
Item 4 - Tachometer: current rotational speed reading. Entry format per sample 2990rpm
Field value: 6000rpm
